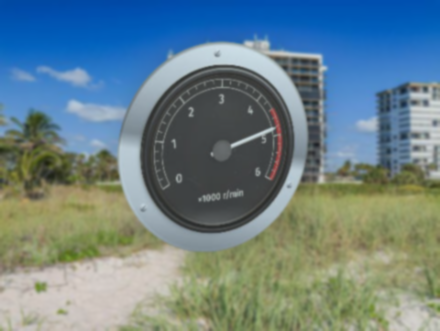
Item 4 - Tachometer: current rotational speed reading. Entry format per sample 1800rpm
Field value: 4800rpm
